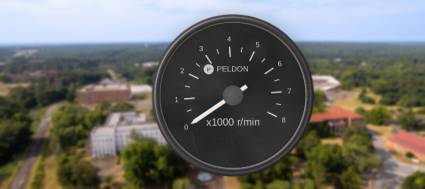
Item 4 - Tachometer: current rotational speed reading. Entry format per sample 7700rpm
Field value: 0rpm
